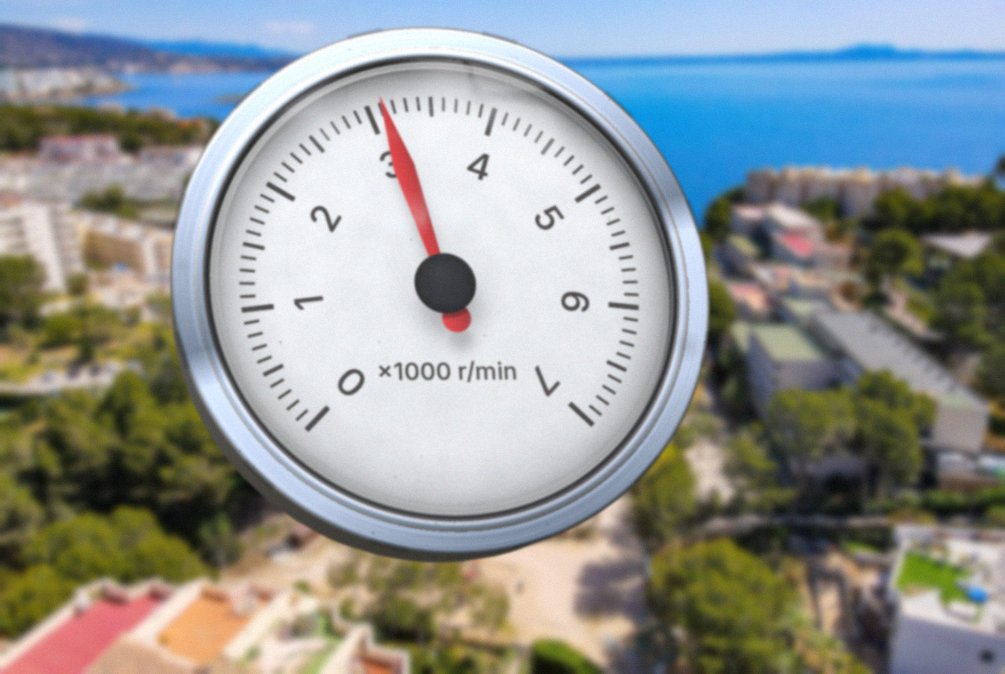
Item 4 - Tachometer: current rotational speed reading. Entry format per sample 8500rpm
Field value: 3100rpm
